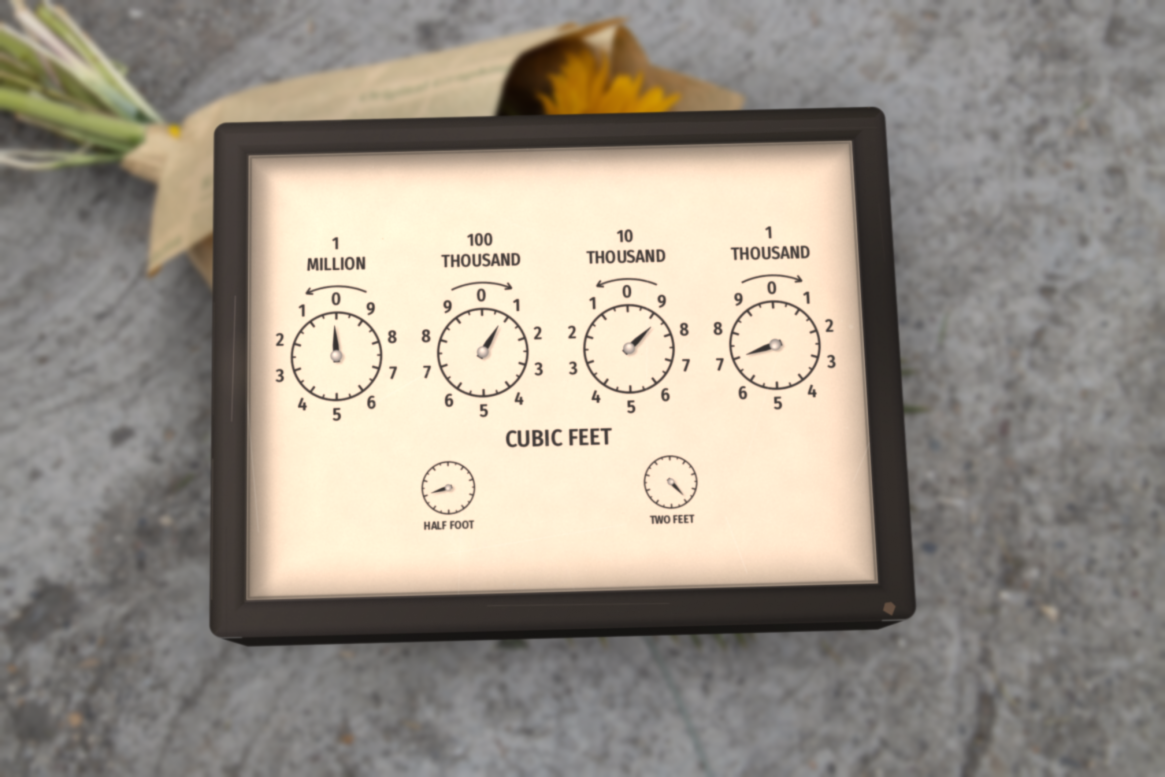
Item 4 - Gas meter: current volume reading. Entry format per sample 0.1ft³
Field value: 8700ft³
